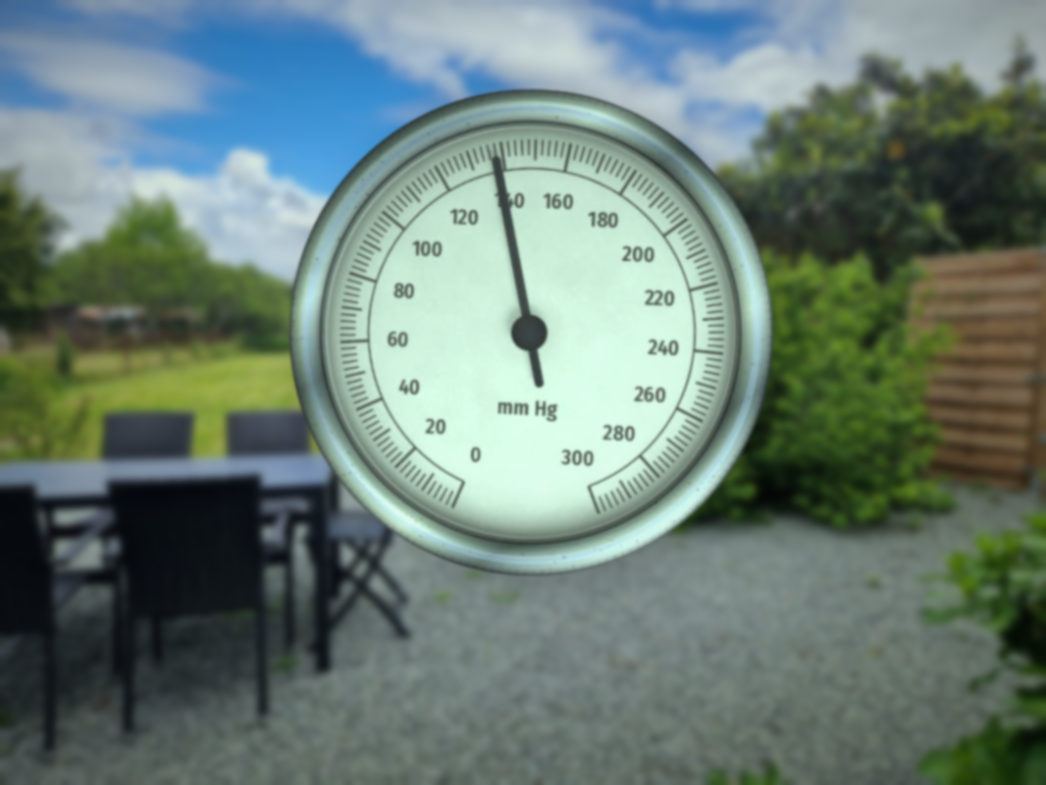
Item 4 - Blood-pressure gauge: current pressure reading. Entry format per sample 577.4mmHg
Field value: 138mmHg
